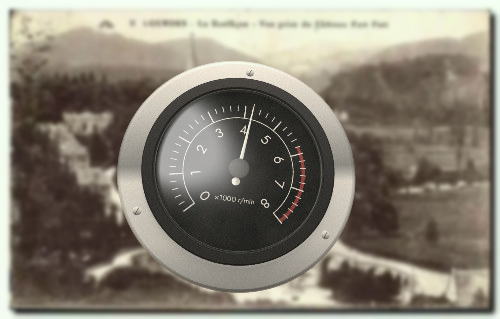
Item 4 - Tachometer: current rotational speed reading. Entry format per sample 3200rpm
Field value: 4200rpm
